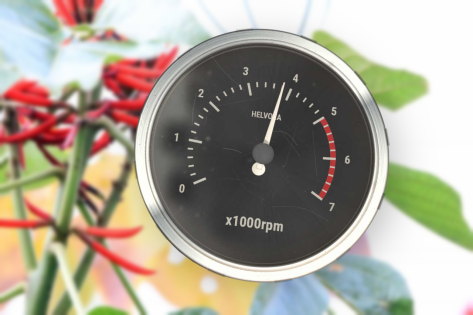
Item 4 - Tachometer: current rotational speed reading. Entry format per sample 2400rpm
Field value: 3800rpm
